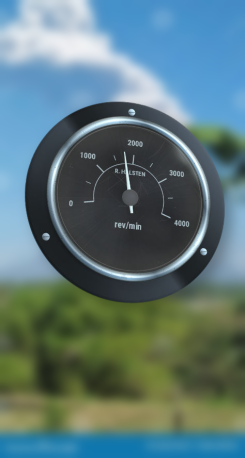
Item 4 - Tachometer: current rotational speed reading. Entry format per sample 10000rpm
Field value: 1750rpm
